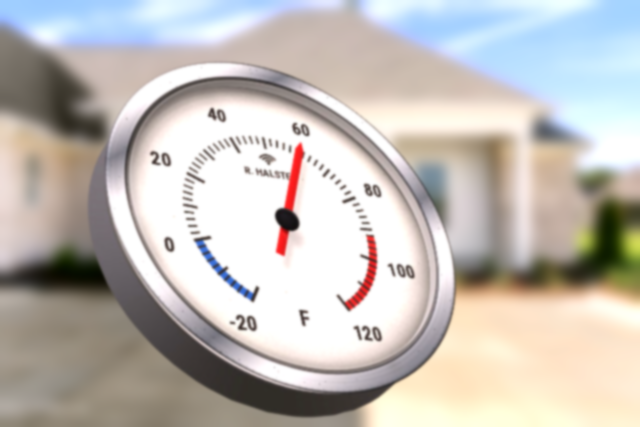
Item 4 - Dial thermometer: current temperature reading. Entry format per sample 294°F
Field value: 60°F
